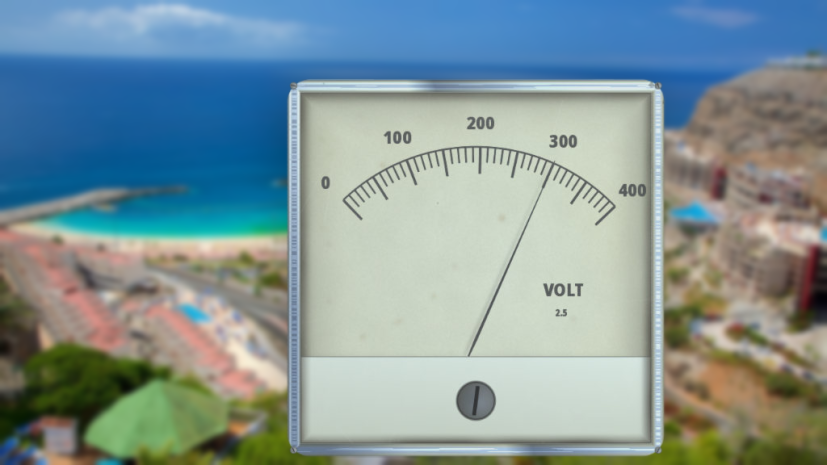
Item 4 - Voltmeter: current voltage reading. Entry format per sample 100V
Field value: 300V
